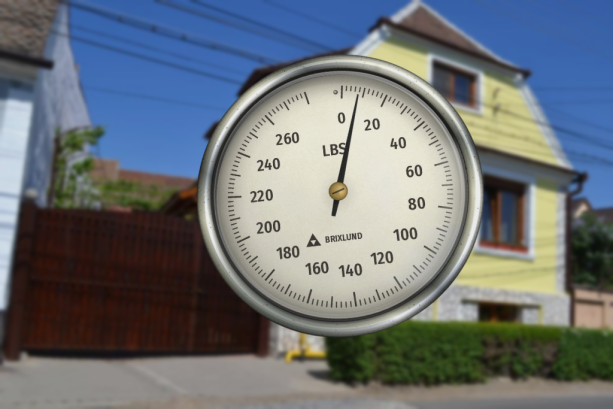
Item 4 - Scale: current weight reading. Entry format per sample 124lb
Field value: 8lb
